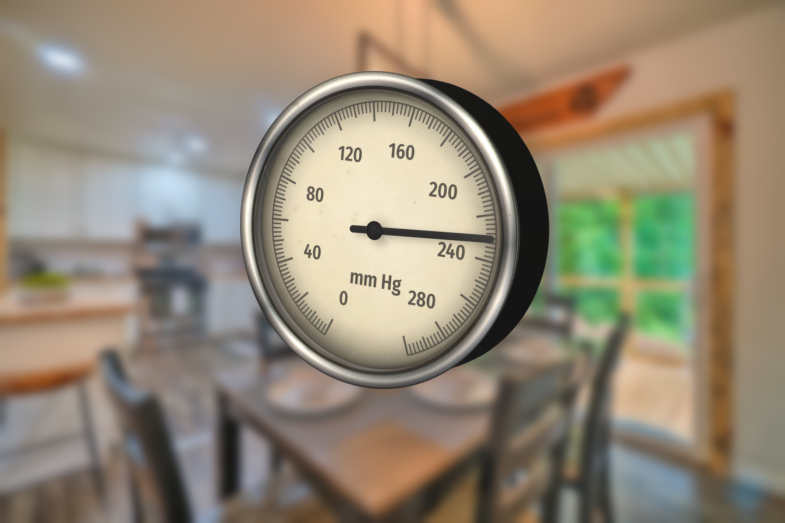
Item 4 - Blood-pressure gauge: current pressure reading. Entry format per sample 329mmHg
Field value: 230mmHg
